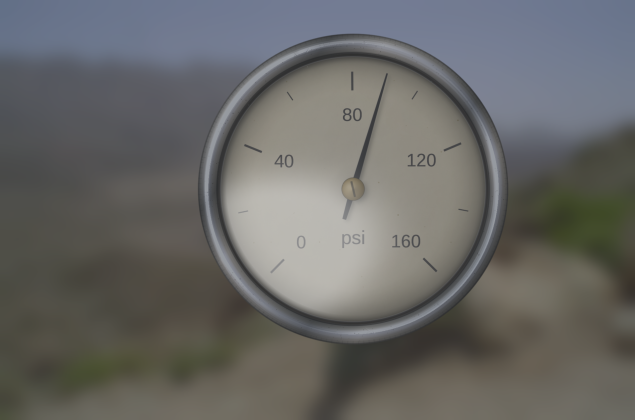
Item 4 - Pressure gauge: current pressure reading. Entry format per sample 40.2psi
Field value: 90psi
